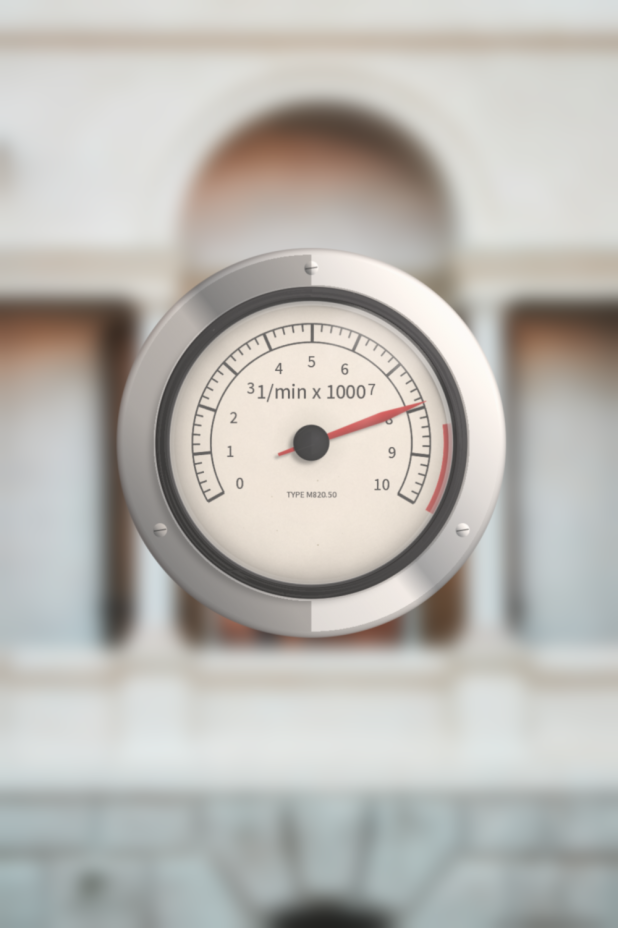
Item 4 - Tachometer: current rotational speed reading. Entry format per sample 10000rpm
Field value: 7900rpm
